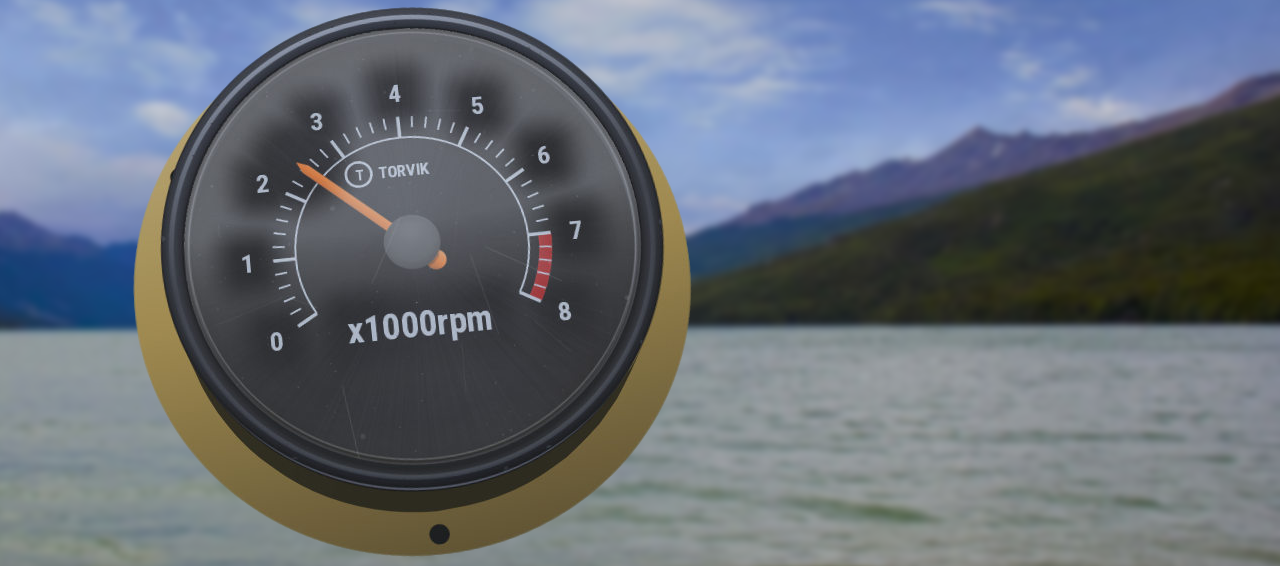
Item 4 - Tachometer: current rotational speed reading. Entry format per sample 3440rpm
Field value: 2400rpm
